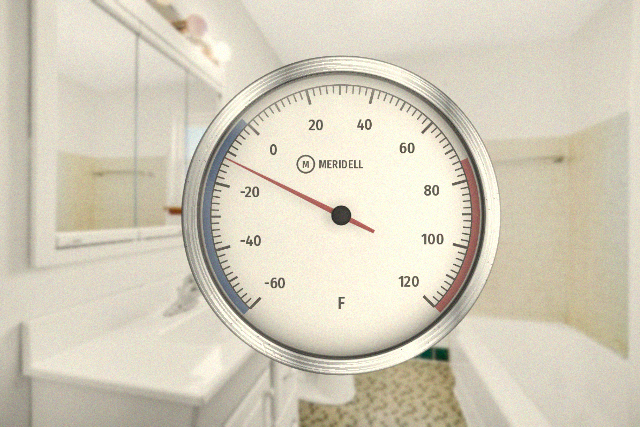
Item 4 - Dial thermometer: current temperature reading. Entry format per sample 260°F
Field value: -12°F
